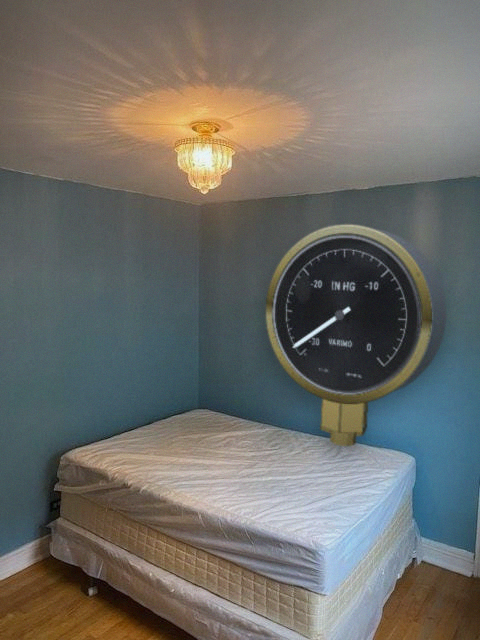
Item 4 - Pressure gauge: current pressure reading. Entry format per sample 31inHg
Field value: -29inHg
